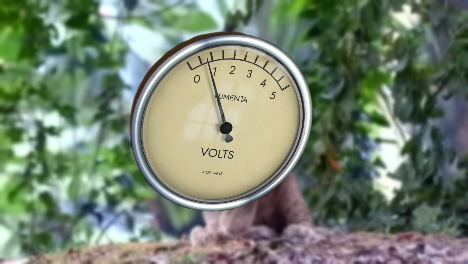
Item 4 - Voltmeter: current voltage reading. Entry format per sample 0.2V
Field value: 0.75V
